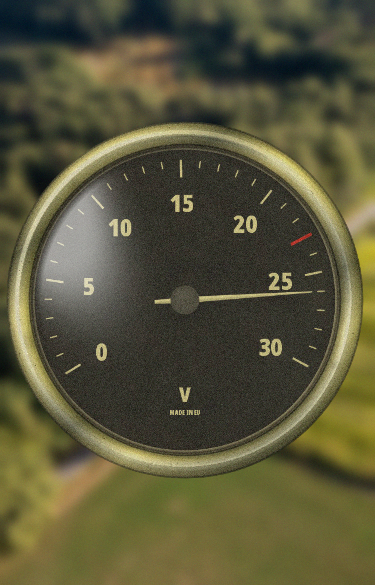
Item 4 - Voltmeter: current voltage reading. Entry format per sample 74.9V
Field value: 26V
